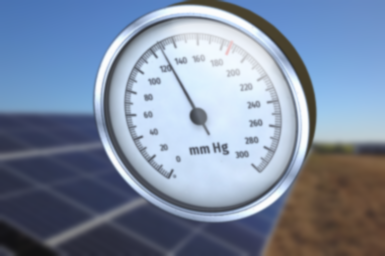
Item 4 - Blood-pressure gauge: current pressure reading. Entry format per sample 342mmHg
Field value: 130mmHg
